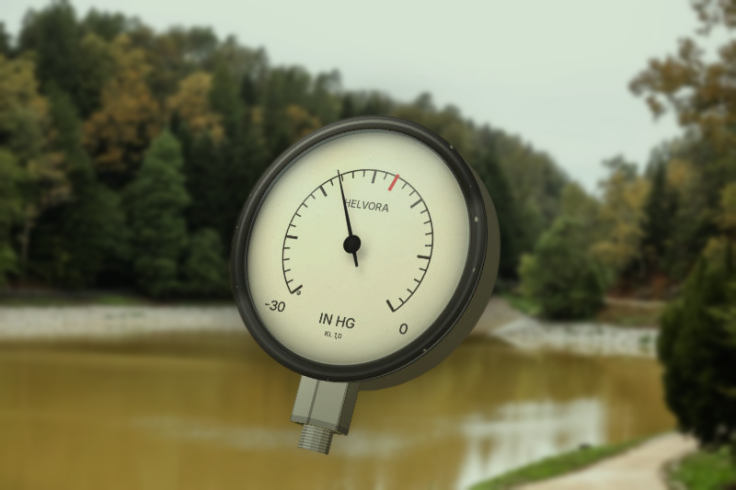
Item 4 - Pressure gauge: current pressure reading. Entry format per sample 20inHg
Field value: -18inHg
